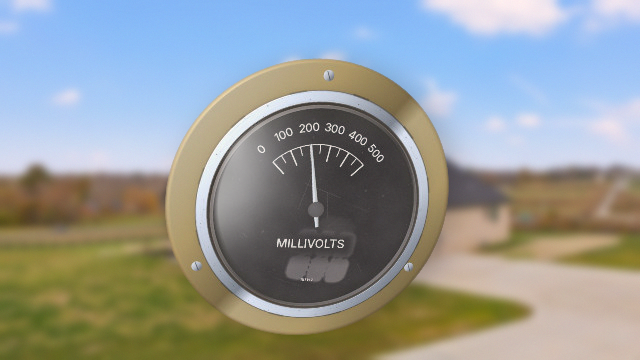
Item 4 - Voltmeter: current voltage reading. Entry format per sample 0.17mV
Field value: 200mV
